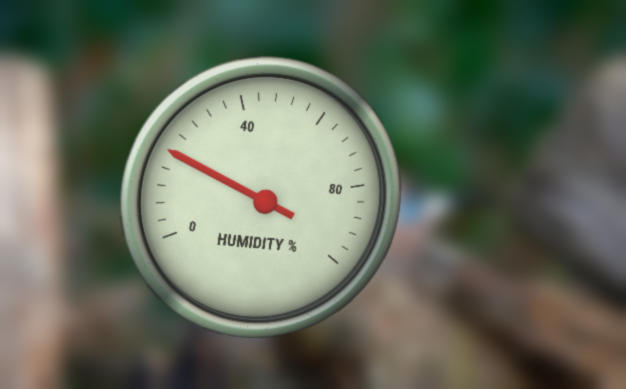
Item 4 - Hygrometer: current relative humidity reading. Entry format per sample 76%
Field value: 20%
